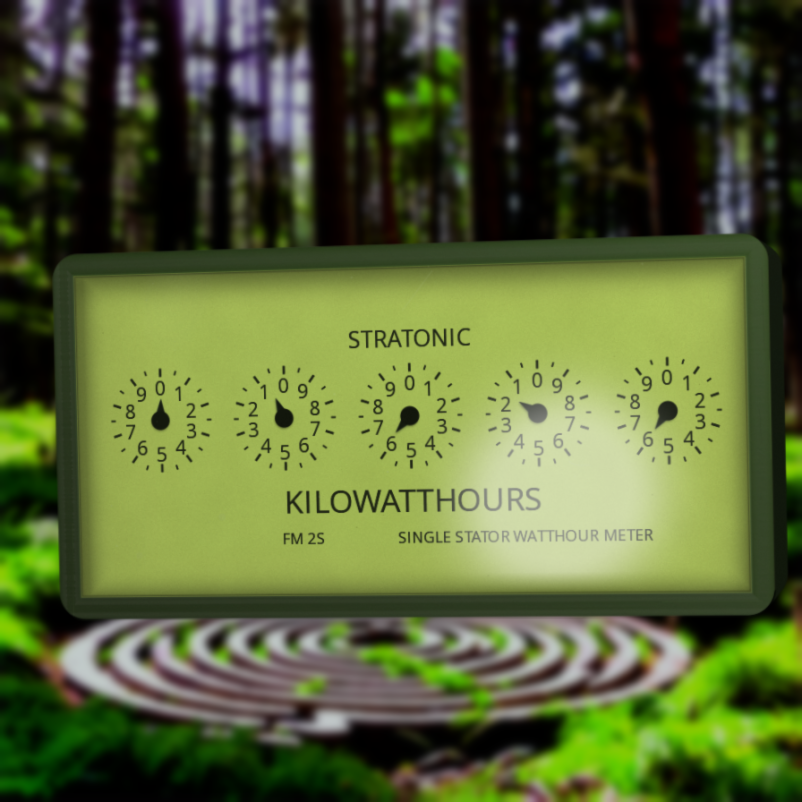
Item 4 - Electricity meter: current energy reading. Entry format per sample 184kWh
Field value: 616kWh
